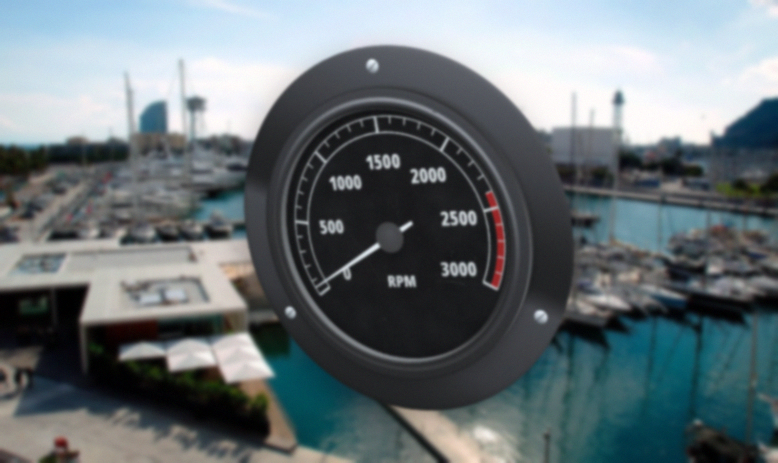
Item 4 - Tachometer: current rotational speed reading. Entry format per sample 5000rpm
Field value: 50rpm
